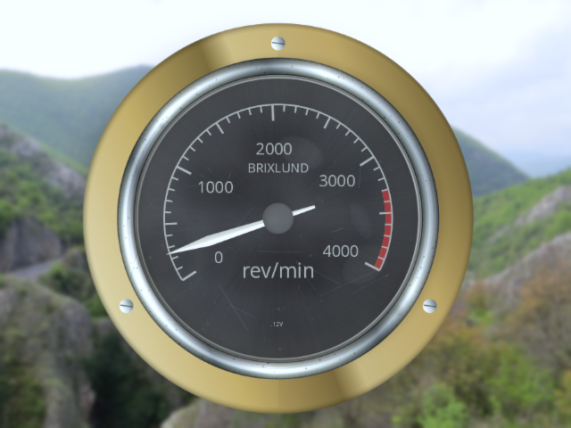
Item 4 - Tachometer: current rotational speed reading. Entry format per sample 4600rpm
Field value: 250rpm
